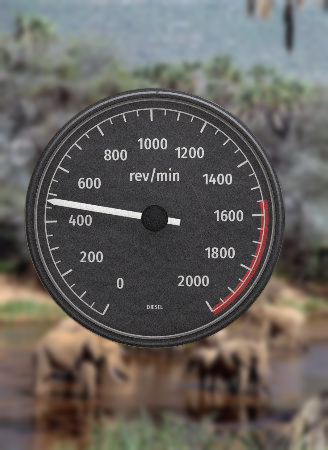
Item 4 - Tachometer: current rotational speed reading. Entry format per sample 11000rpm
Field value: 475rpm
